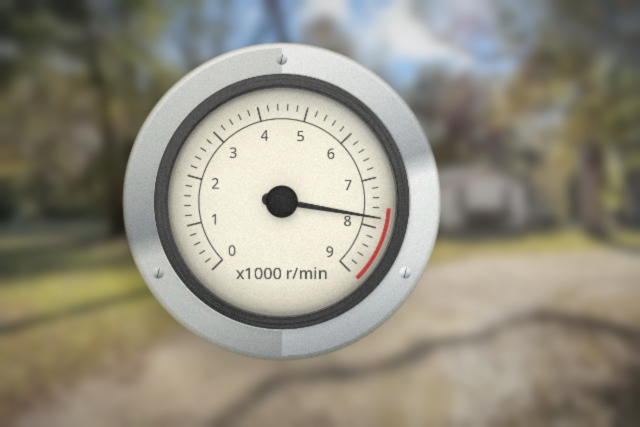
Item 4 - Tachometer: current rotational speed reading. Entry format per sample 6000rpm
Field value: 7800rpm
